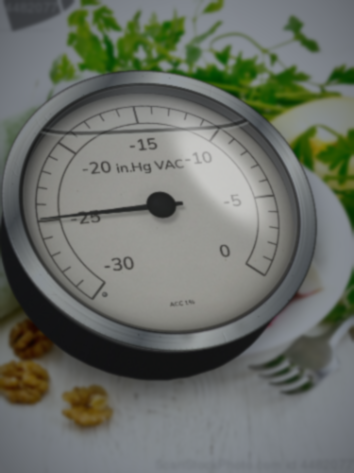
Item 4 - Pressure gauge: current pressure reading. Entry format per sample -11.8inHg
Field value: -25inHg
